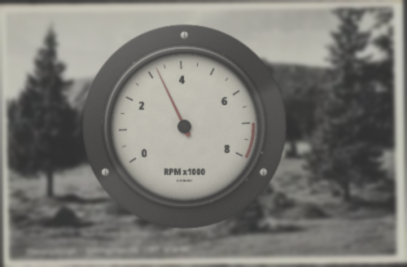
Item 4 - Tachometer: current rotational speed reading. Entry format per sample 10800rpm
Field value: 3250rpm
